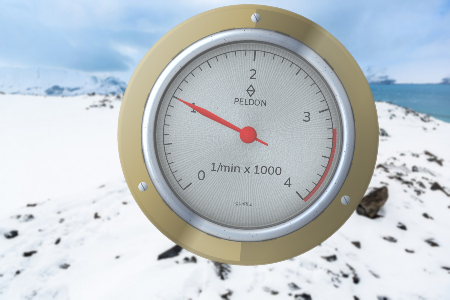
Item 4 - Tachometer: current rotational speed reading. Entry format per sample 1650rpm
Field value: 1000rpm
